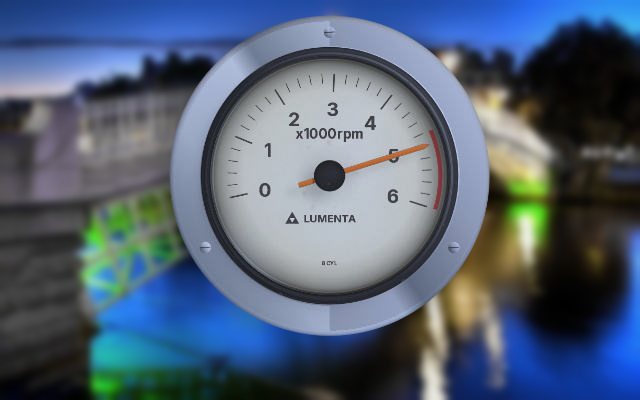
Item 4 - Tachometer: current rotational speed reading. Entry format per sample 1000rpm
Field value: 5000rpm
